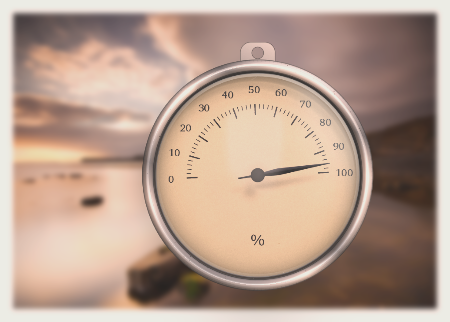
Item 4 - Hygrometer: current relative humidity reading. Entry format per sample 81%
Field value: 96%
